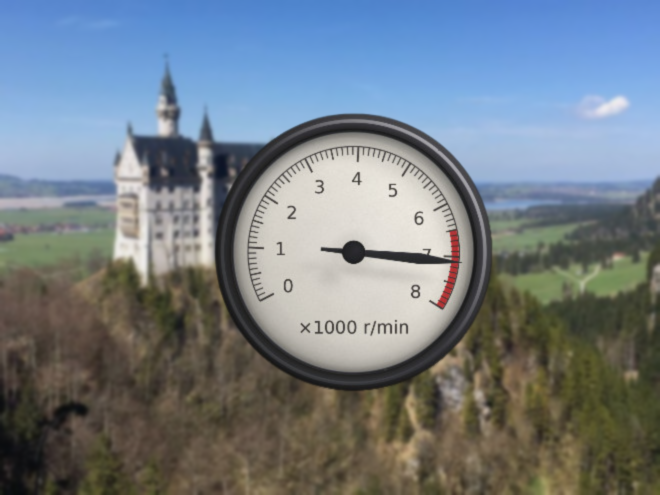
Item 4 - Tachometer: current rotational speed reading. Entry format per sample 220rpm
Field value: 7100rpm
